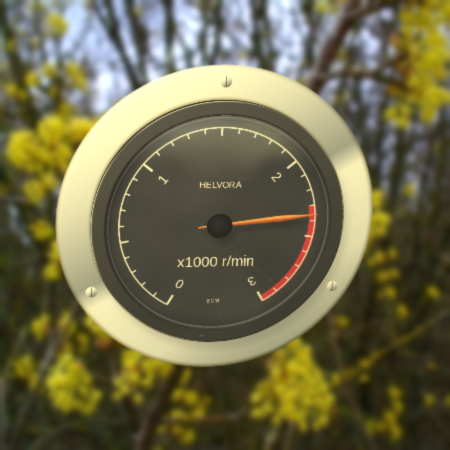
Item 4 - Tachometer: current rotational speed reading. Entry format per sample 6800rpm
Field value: 2350rpm
